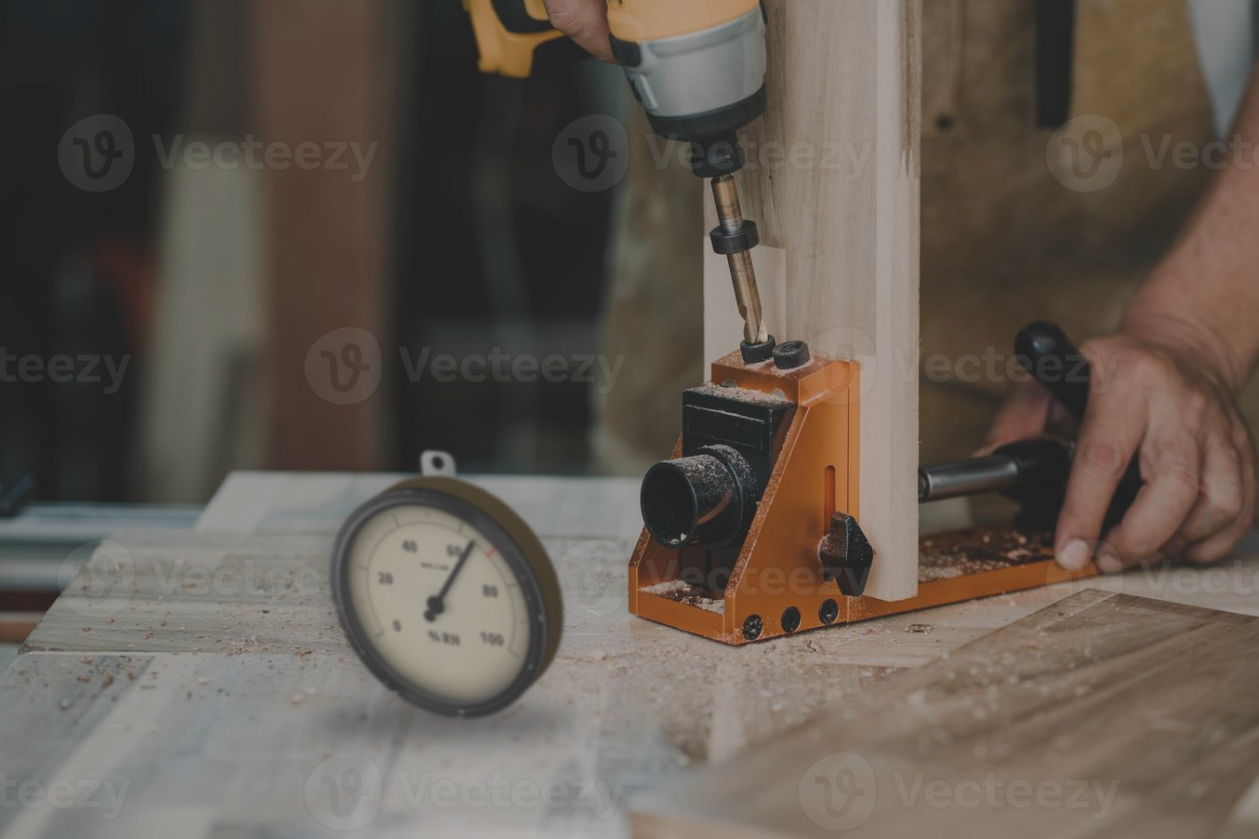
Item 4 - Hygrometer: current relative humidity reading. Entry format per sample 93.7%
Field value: 65%
